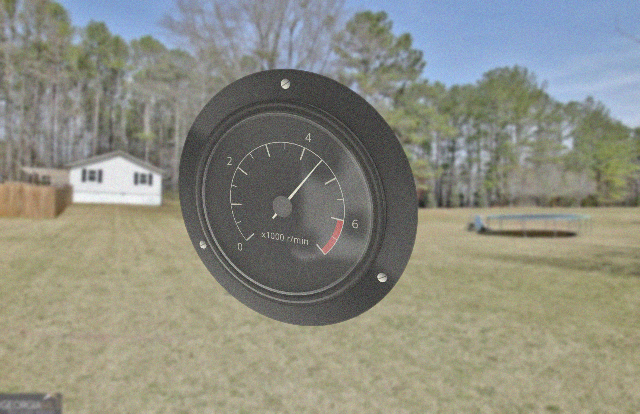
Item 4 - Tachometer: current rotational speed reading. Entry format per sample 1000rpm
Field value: 4500rpm
